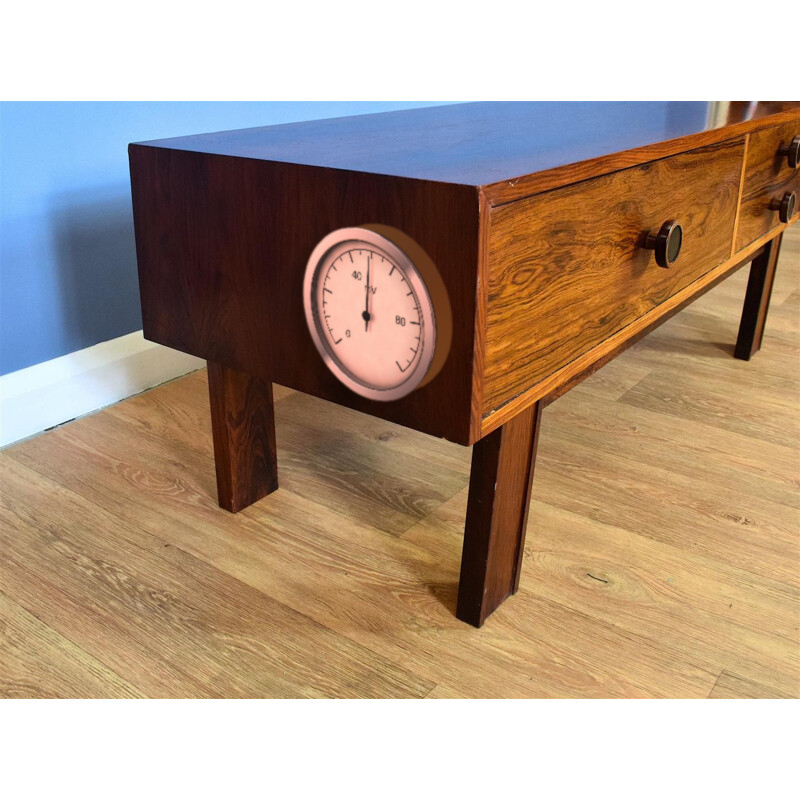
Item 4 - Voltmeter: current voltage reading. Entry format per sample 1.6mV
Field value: 50mV
